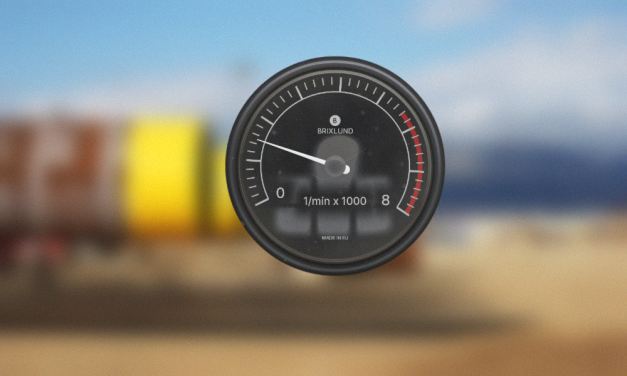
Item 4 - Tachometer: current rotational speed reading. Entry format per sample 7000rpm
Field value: 1500rpm
